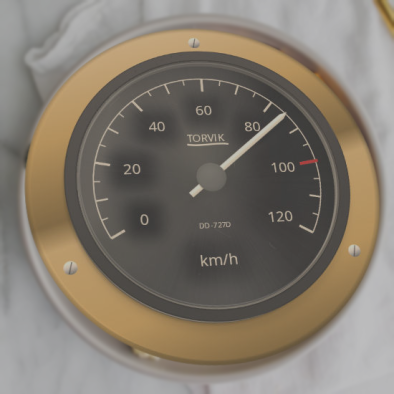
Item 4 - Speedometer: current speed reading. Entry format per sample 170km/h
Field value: 85km/h
